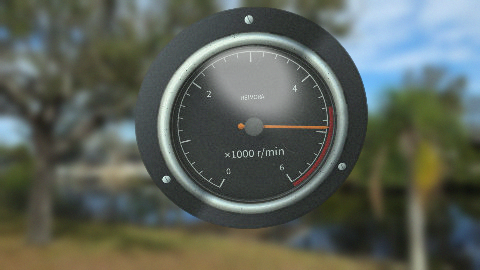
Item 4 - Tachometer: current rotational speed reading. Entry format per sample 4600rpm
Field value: 4900rpm
